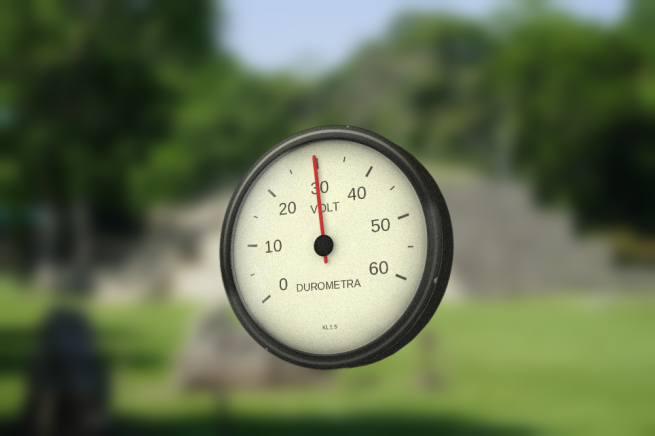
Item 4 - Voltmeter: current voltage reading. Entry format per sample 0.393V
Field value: 30V
